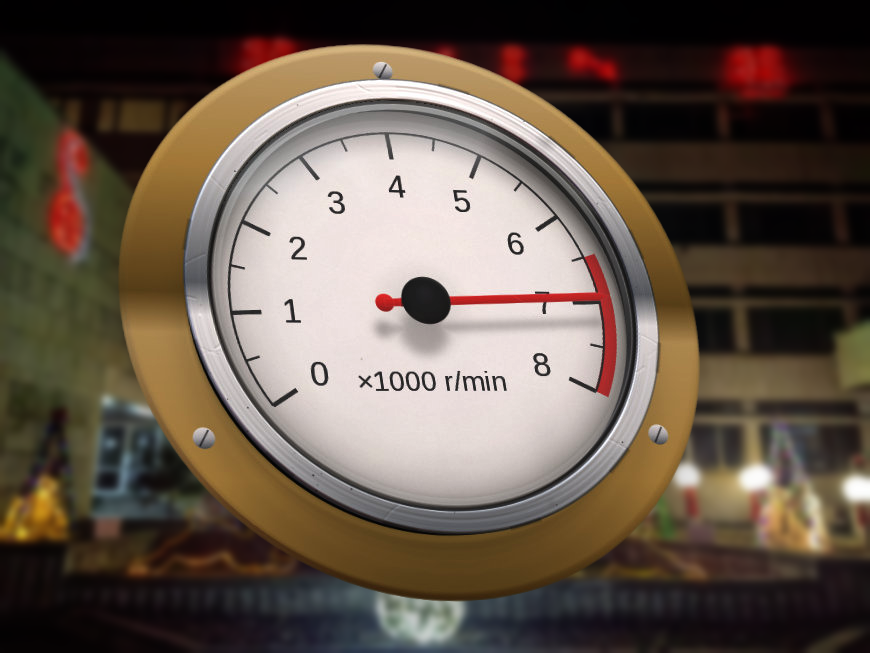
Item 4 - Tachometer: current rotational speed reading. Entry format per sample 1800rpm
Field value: 7000rpm
